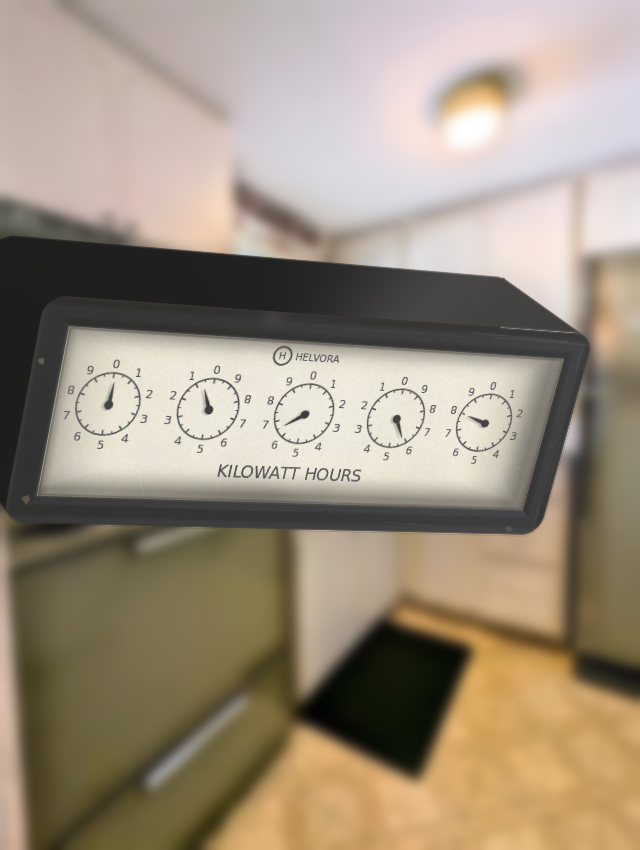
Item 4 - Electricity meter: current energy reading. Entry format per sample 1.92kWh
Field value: 658kWh
